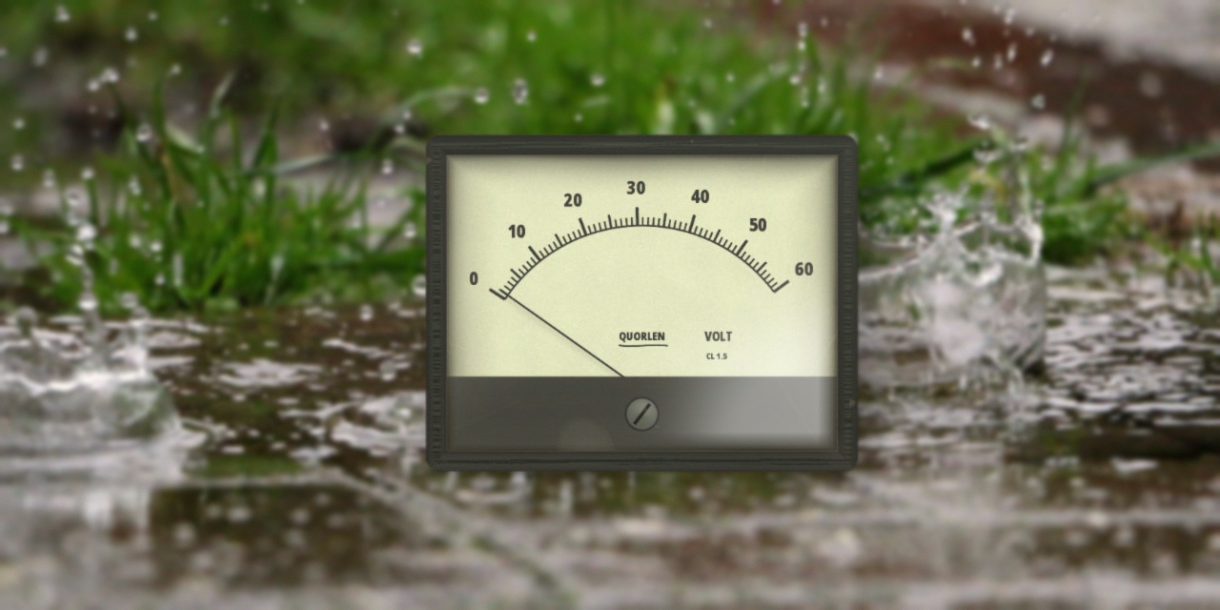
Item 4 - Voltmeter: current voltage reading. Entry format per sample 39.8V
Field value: 1V
